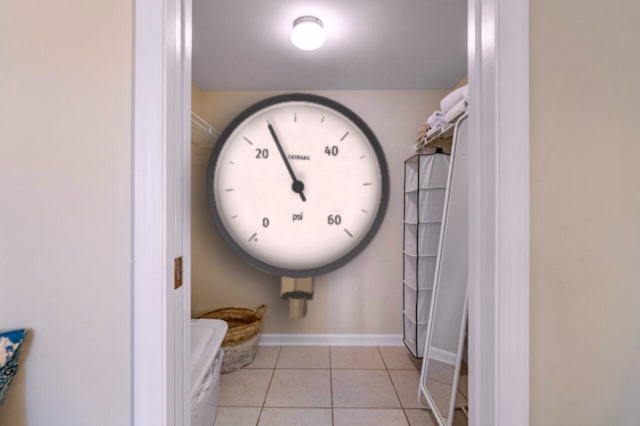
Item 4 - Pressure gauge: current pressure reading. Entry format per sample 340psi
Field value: 25psi
